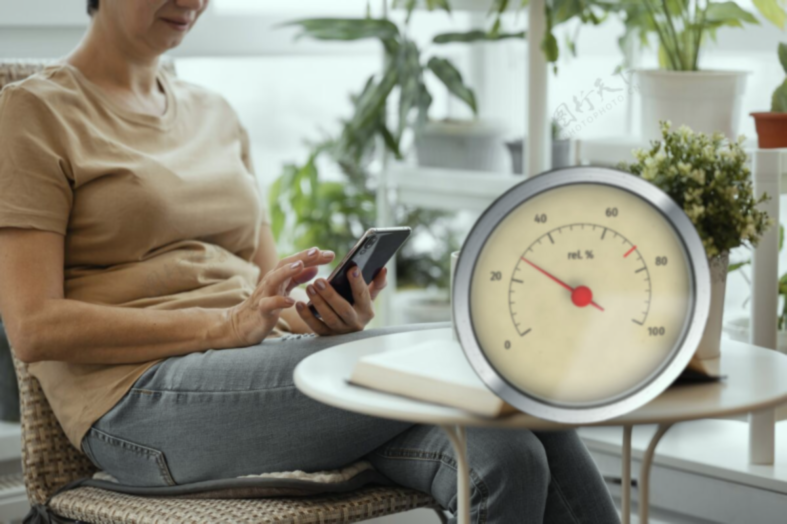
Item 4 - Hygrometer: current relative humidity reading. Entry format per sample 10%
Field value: 28%
